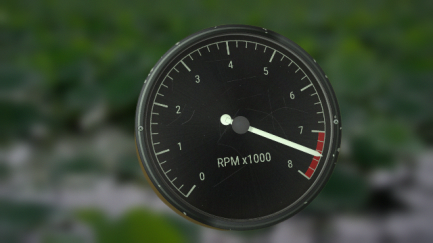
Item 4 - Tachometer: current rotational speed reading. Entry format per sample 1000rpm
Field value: 7500rpm
